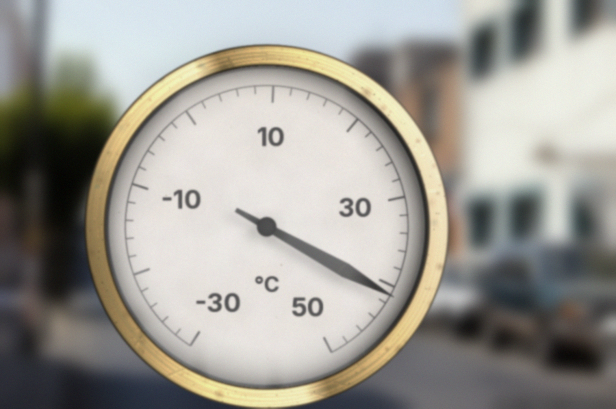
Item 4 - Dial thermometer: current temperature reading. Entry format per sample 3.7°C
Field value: 41°C
